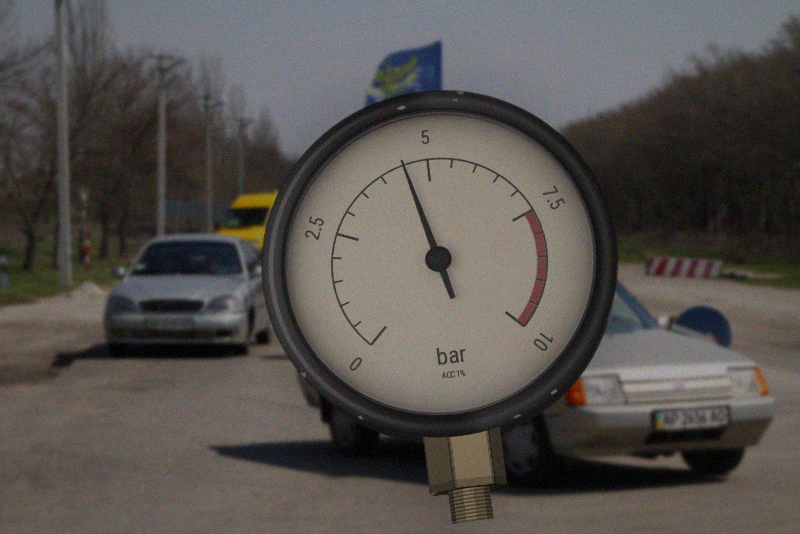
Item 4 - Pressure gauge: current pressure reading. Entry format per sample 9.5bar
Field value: 4.5bar
